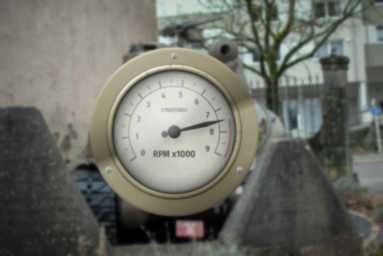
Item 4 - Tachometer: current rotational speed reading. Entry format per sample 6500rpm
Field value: 7500rpm
